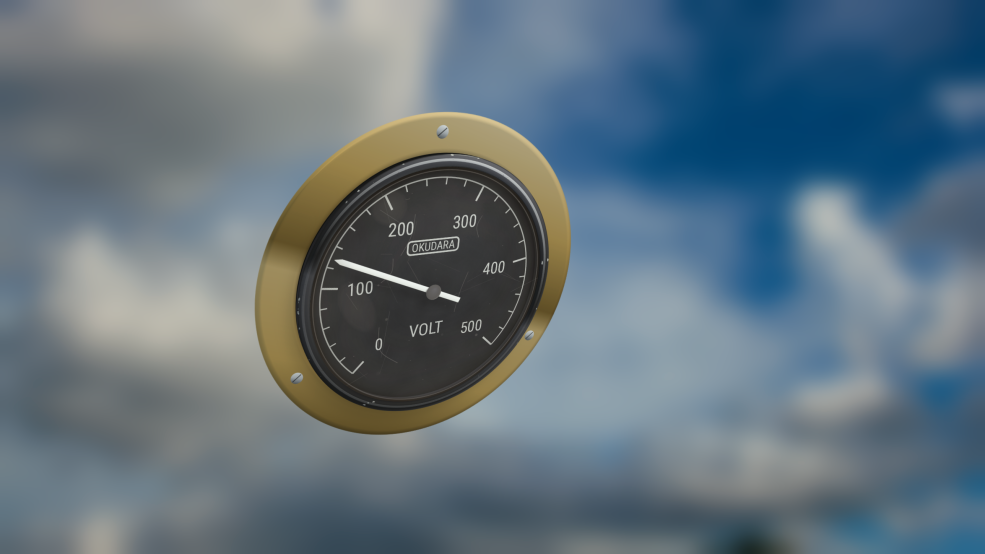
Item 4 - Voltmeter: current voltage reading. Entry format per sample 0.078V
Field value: 130V
